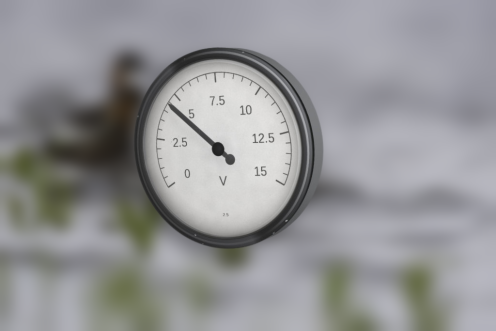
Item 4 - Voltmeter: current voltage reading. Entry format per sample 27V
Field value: 4.5V
